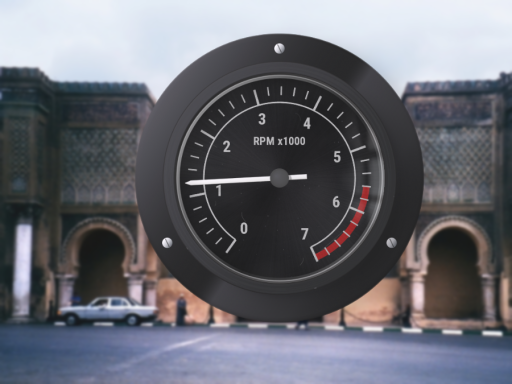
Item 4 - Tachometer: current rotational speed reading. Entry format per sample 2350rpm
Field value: 1200rpm
